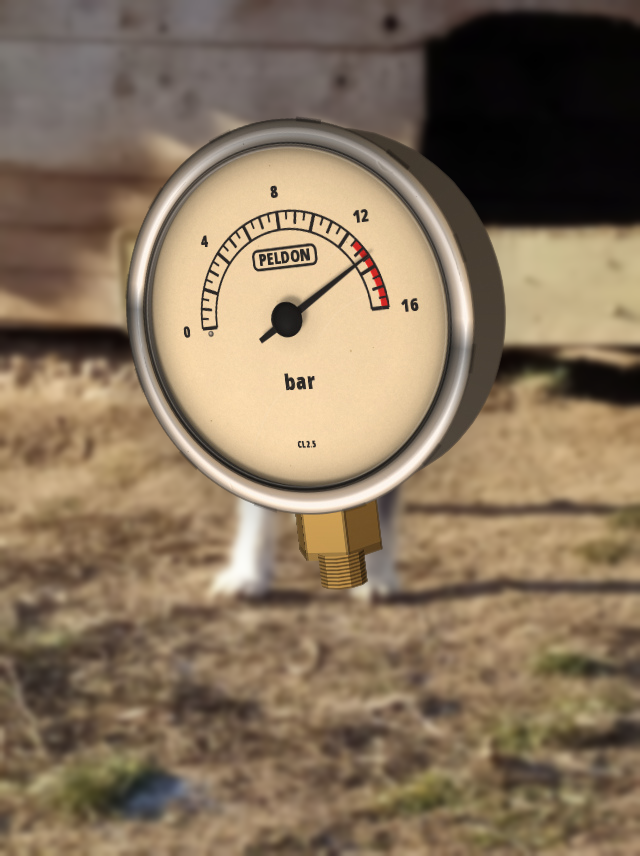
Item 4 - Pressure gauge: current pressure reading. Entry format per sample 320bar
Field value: 13.5bar
